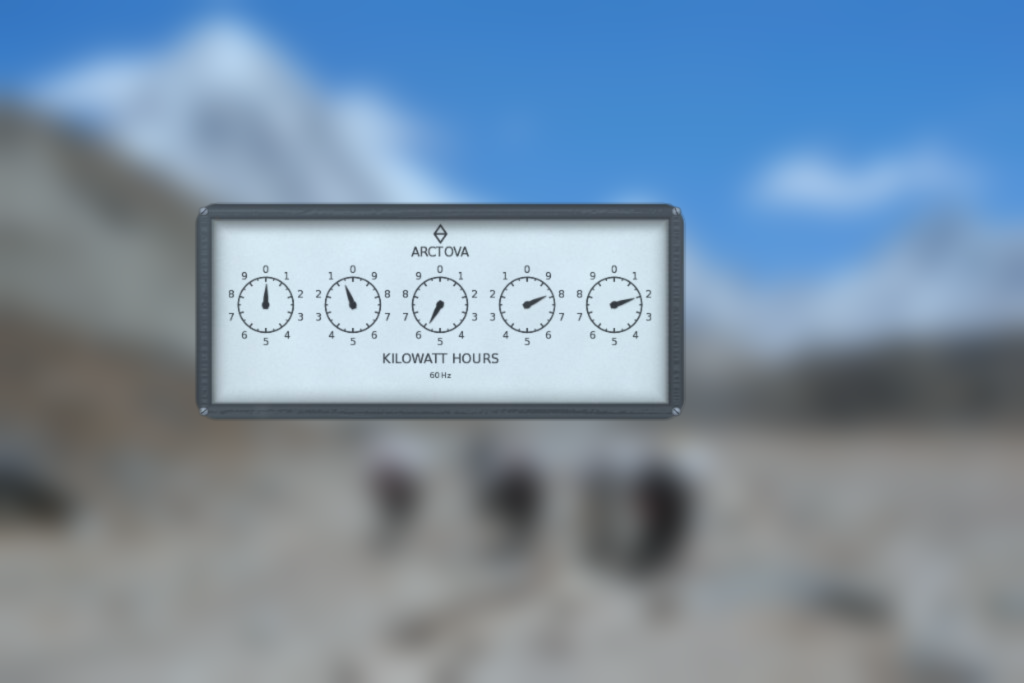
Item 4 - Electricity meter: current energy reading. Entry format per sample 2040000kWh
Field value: 582kWh
